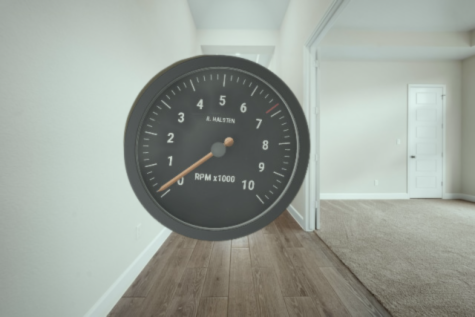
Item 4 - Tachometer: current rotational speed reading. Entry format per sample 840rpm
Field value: 200rpm
